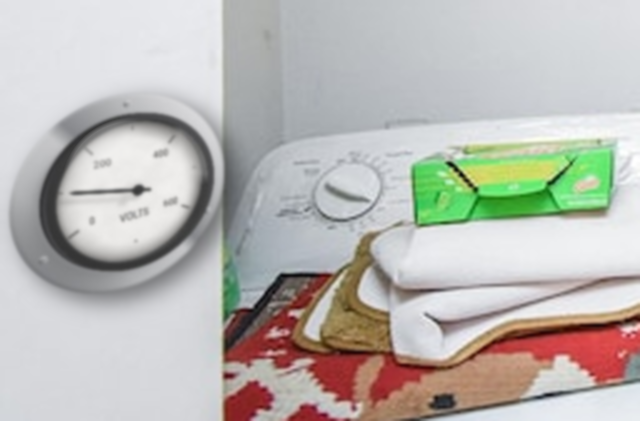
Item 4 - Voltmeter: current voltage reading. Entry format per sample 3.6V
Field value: 100V
